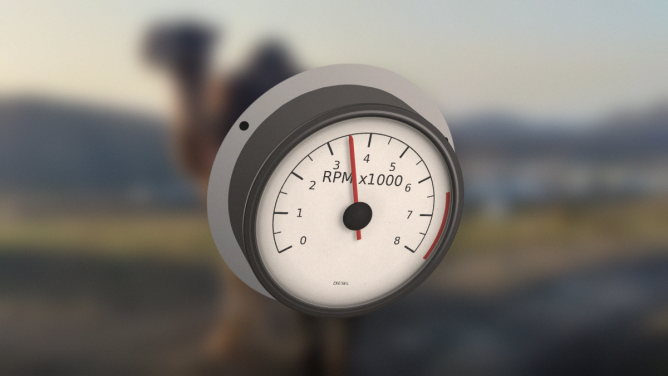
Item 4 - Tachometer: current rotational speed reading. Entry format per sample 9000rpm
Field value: 3500rpm
